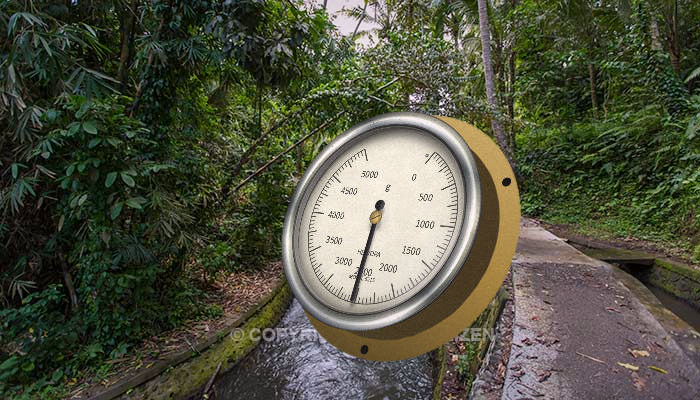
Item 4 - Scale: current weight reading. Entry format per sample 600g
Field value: 2500g
